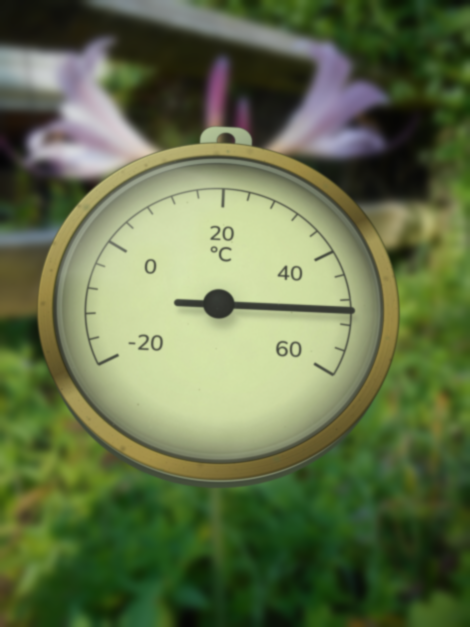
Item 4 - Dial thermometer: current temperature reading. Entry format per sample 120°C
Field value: 50°C
